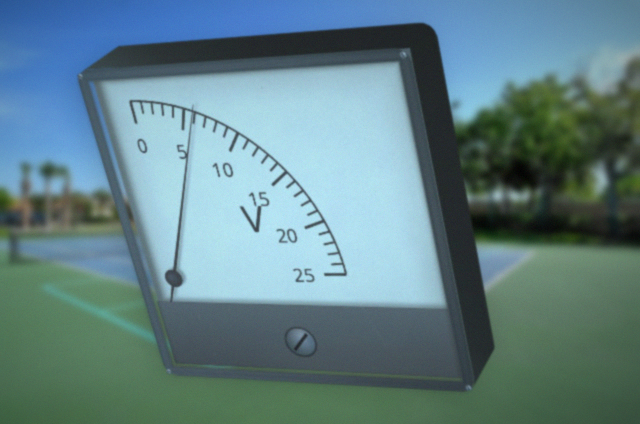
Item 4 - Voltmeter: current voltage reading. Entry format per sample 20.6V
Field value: 6V
